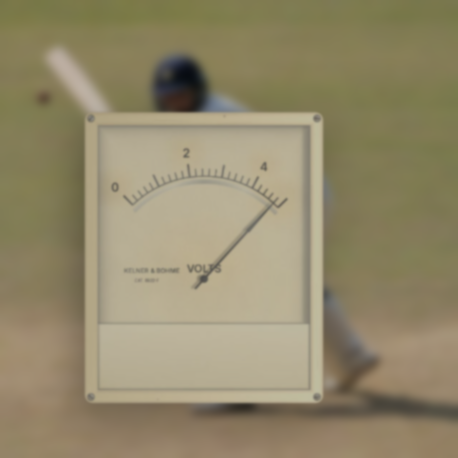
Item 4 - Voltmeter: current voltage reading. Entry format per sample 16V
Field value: 4.8V
